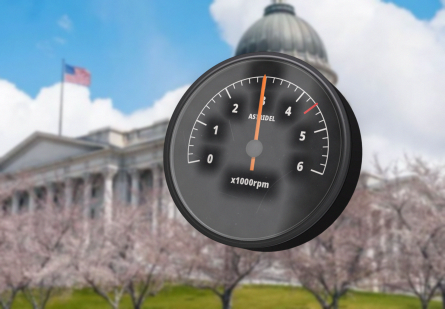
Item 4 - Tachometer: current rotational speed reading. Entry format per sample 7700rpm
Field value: 3000rpm
